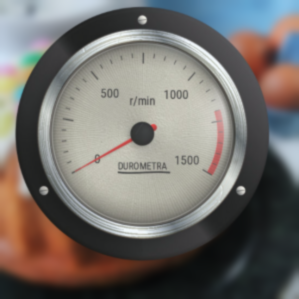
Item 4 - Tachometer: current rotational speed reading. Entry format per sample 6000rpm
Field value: 0rpm
